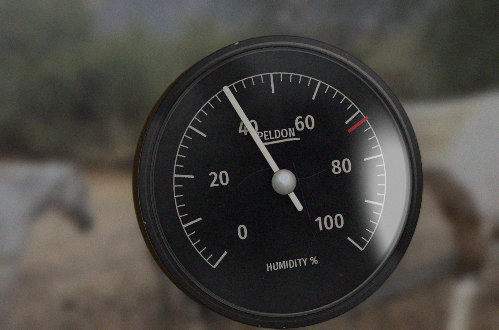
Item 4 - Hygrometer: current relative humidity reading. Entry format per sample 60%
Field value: 40%
